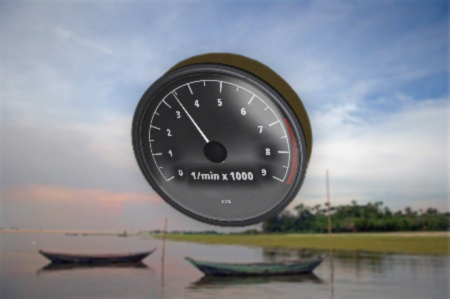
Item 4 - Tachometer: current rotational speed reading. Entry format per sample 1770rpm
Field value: 3500rpm
